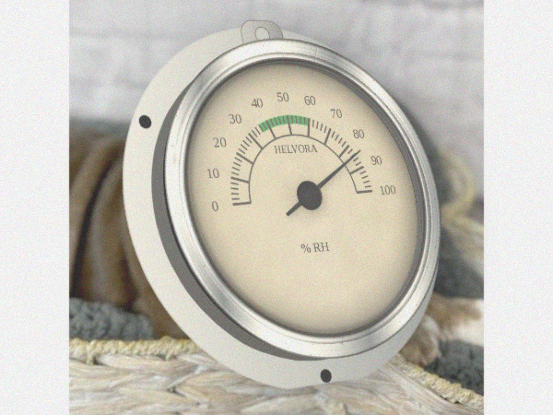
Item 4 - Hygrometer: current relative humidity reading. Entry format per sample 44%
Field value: 84%
